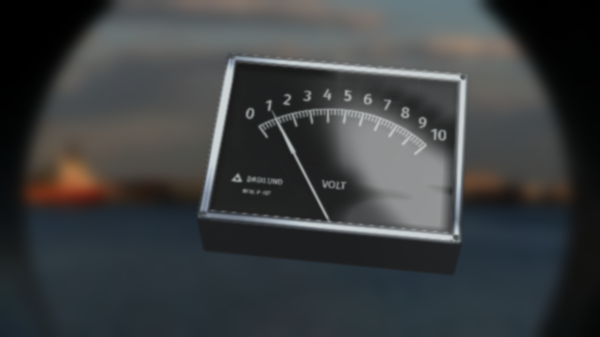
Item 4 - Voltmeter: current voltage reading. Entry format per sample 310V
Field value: 1V
